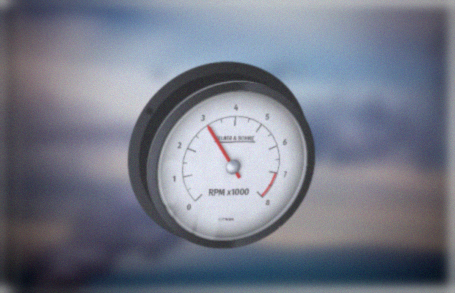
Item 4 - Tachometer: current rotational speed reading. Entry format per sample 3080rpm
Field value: 3000rpm
